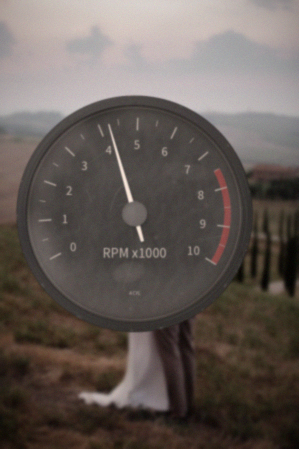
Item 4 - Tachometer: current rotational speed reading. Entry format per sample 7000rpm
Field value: 4250rpm
